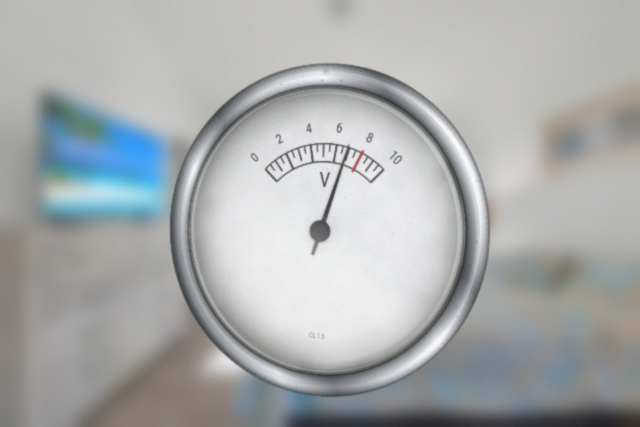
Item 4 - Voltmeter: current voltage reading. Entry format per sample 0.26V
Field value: 7V
